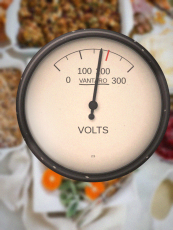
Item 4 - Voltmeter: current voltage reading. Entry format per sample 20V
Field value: 175V
